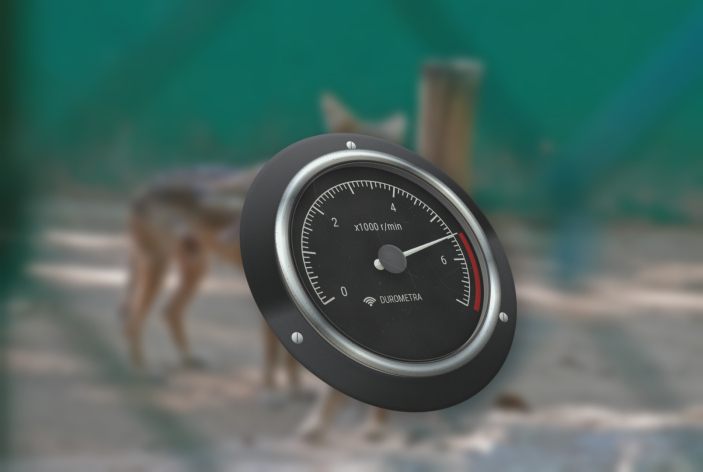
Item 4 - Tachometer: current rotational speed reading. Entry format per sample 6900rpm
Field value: 5500rpm
